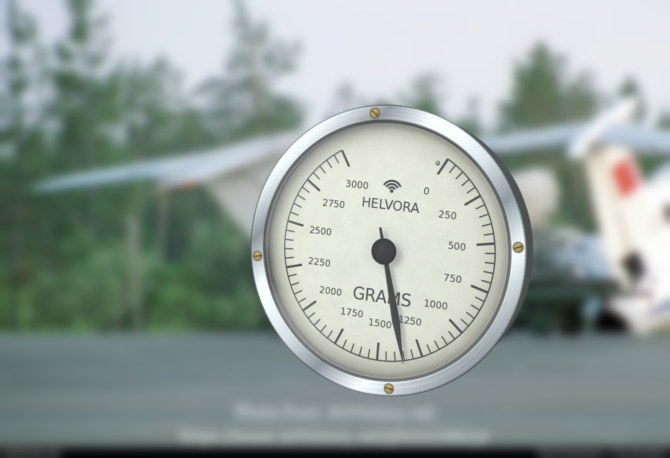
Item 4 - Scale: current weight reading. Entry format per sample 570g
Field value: 1350g
